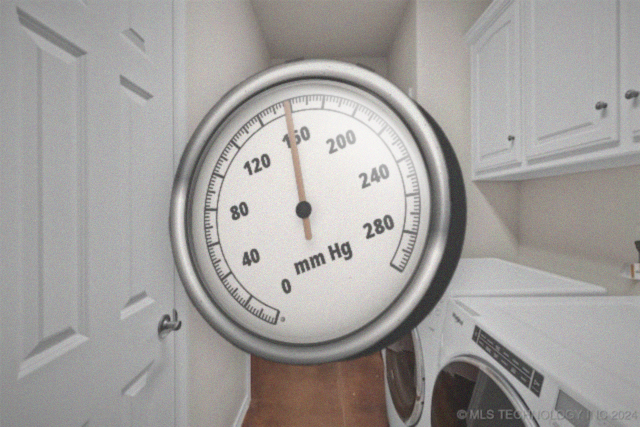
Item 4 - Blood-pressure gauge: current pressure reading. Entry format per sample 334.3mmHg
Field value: 160mmHg
